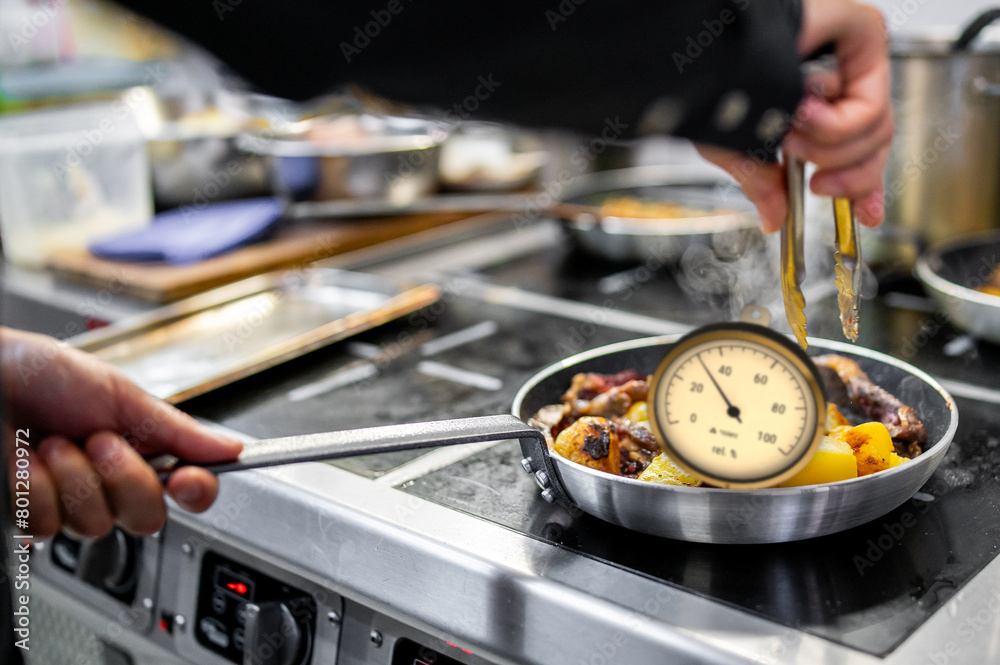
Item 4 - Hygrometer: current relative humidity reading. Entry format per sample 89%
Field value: 32%
